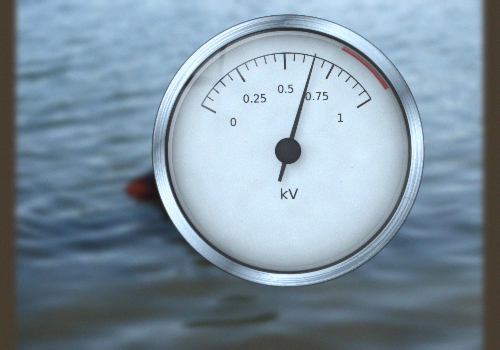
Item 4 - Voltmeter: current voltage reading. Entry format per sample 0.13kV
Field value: 0.65kV
